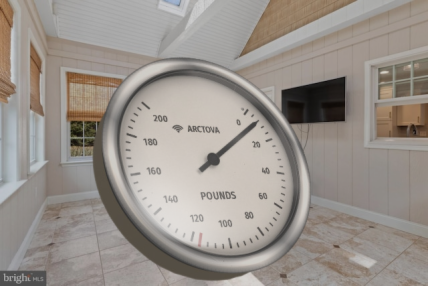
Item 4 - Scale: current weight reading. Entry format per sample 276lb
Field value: 8lb
